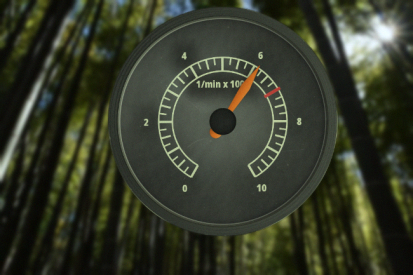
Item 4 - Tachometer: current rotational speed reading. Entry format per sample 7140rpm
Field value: 6125rpm
